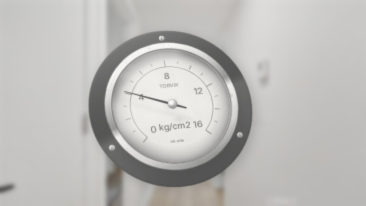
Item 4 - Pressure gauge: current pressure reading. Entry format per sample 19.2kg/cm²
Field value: 4kg/cm²
